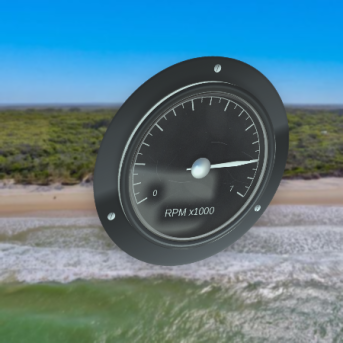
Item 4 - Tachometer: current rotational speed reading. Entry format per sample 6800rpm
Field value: 6000rpm
